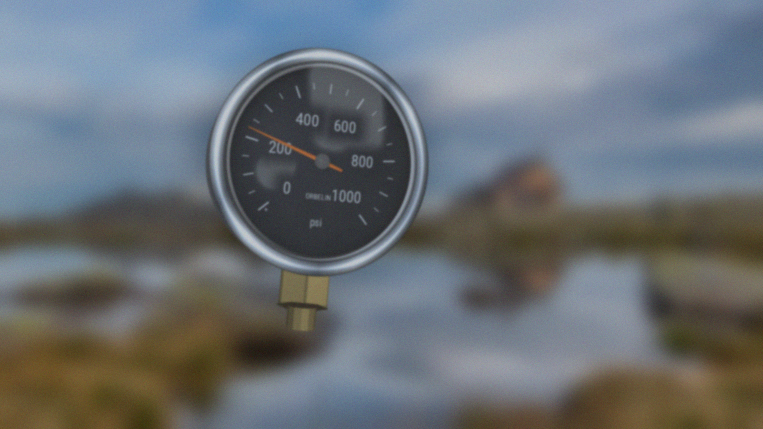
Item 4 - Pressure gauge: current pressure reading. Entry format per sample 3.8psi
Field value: 225psi
